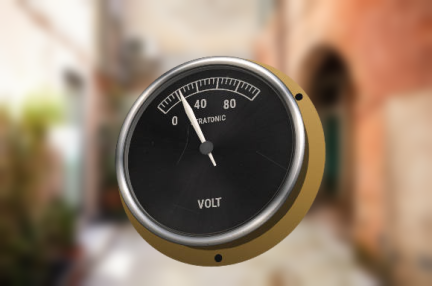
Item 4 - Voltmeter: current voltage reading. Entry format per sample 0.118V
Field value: 24V
